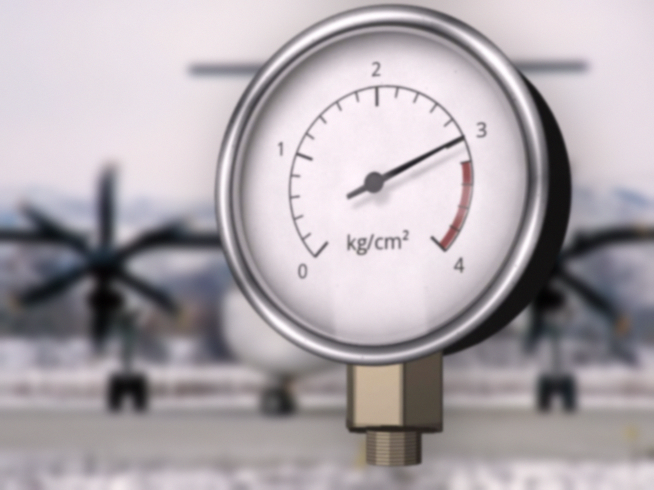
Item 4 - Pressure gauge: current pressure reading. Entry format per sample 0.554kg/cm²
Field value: 3kg/cm²
